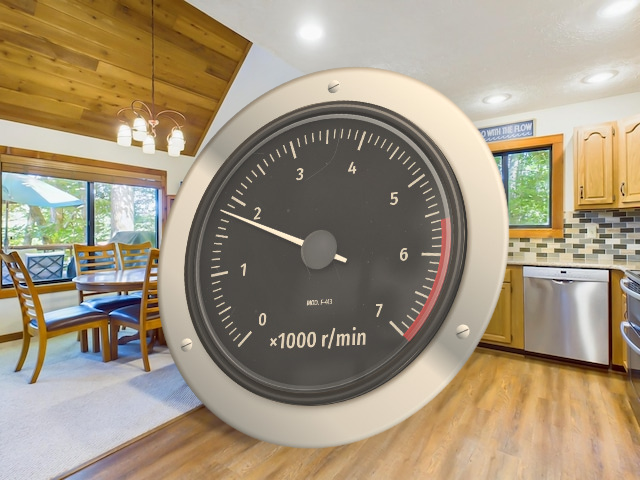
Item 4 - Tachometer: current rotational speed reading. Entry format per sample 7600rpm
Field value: 1800rpm
